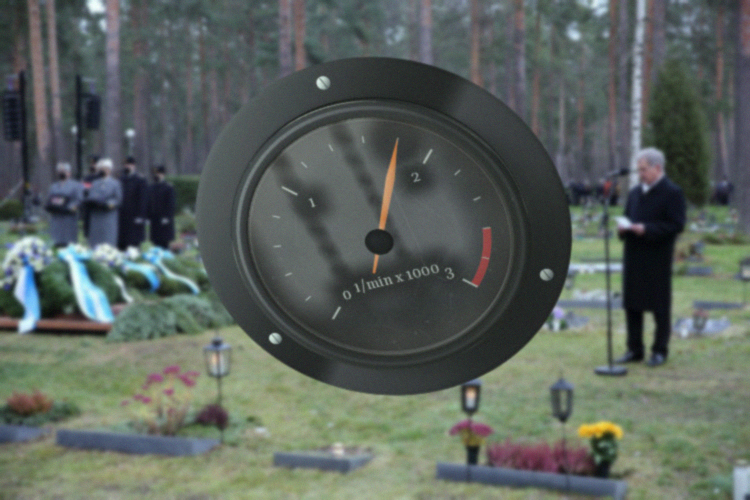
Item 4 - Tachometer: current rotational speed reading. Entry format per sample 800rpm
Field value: 1800rpm
